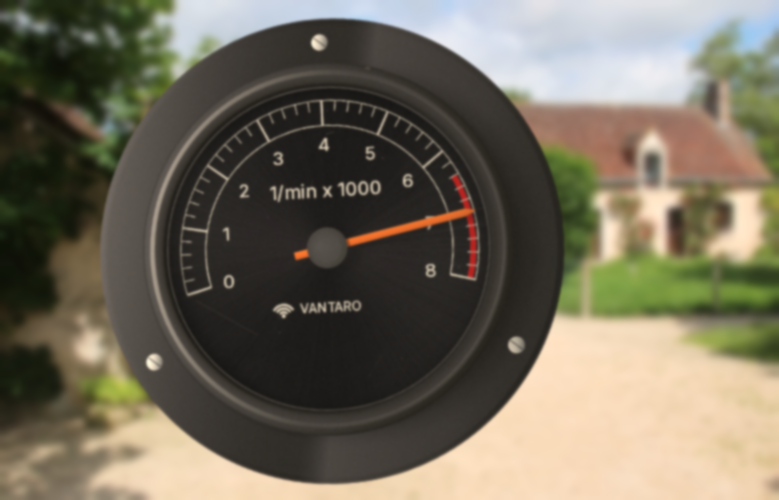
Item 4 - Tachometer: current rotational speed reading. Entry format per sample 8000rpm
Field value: 7000rpm
